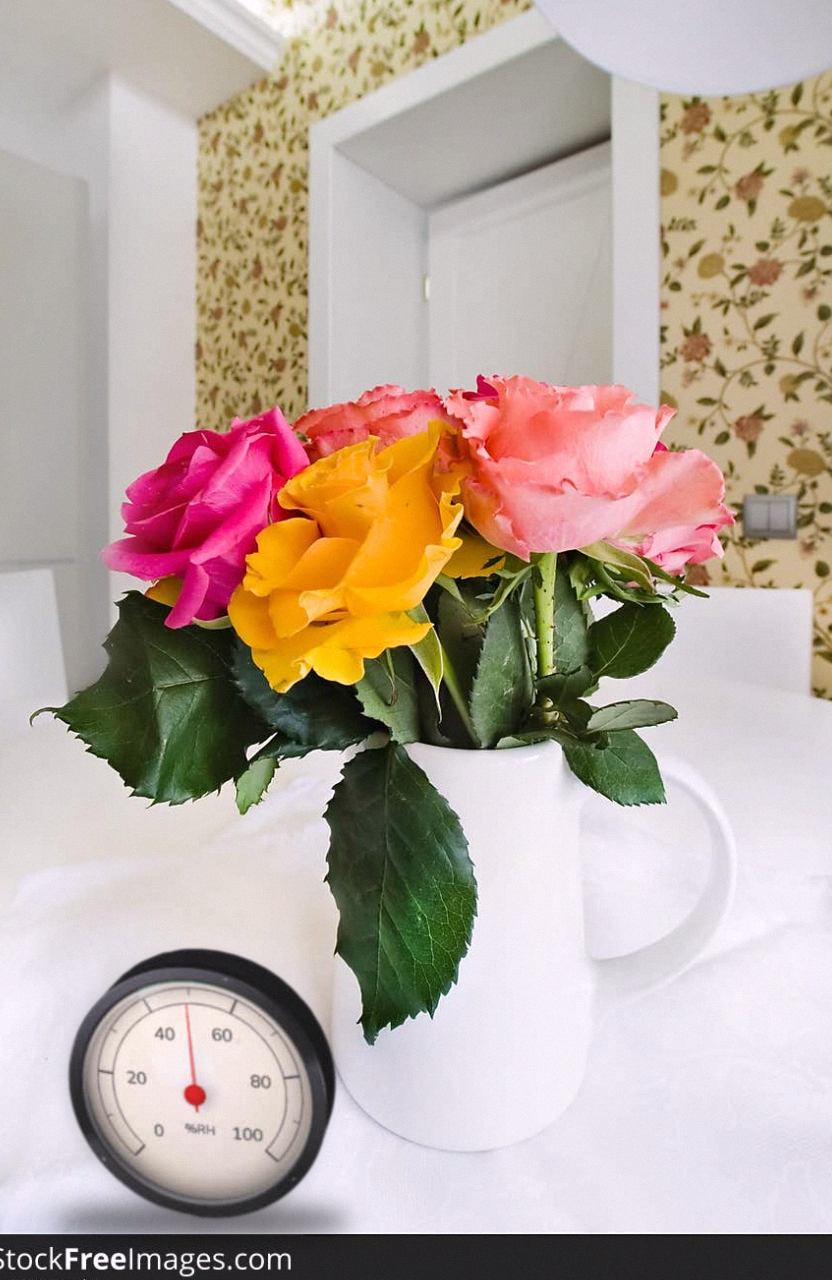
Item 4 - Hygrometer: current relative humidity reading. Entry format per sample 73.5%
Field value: 50%
